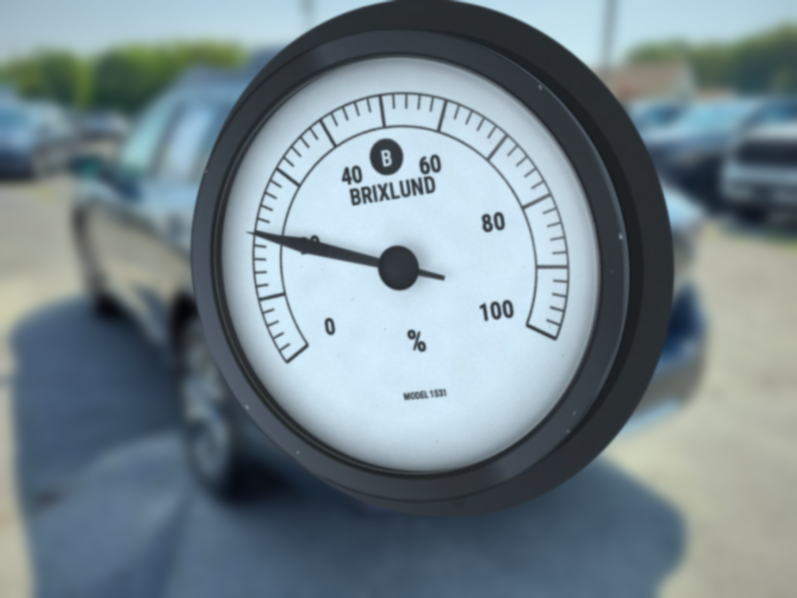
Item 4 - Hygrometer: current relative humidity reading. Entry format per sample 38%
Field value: 20%
